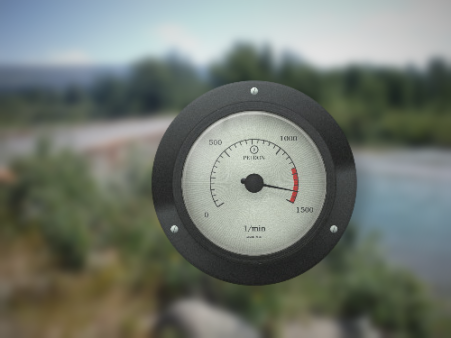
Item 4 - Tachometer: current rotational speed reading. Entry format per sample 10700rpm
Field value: 1400rpm
